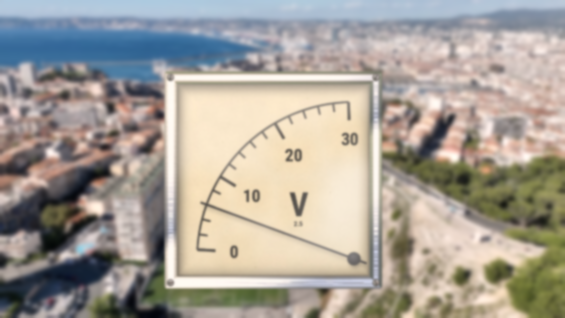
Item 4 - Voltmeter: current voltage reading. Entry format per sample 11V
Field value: 6V
